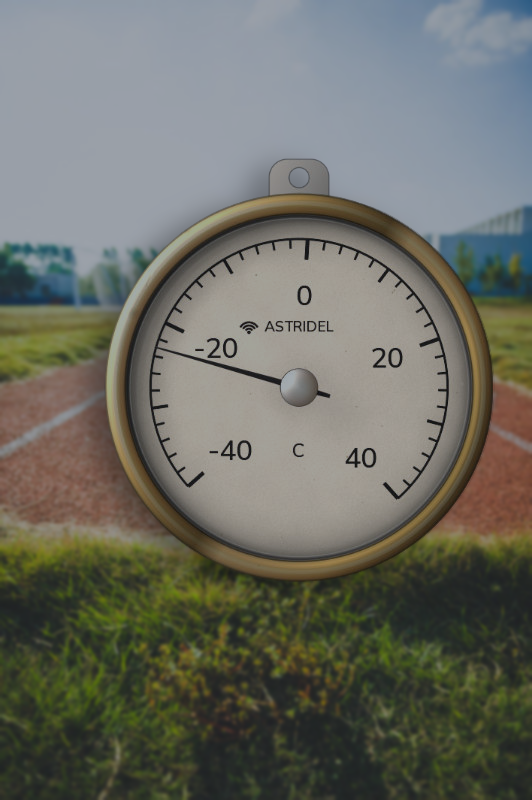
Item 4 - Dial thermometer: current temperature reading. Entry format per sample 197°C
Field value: -23°C
